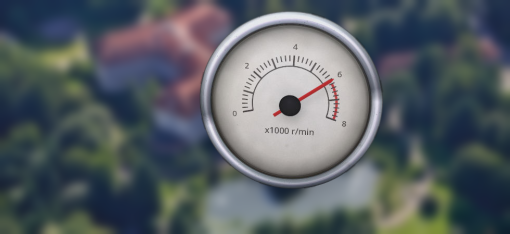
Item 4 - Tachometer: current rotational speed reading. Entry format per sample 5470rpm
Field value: 6000rpm
